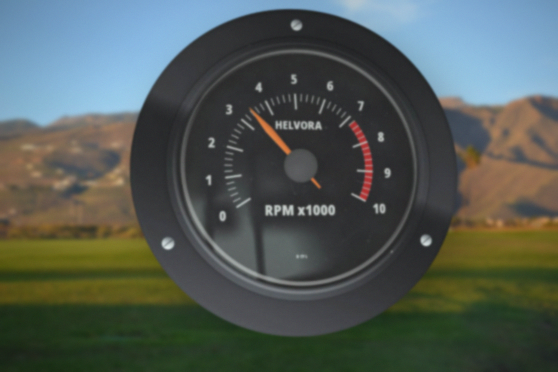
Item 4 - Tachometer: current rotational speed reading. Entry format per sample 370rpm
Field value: 3400rpm
